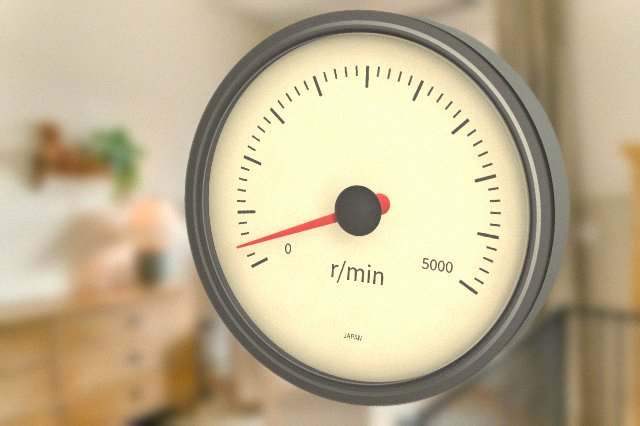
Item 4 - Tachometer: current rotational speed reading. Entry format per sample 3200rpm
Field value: 200rpm
